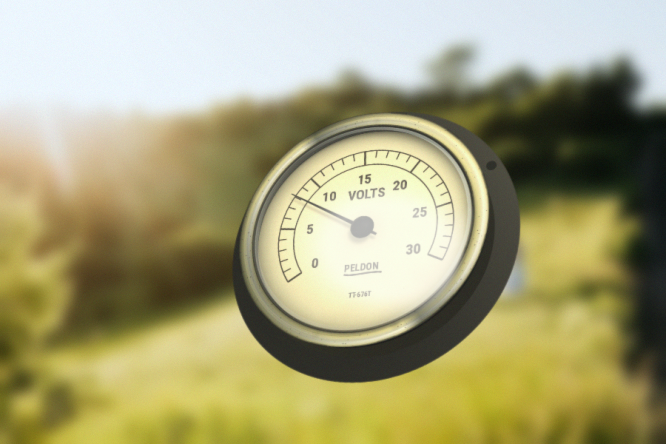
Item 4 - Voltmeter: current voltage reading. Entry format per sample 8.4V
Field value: 8V
